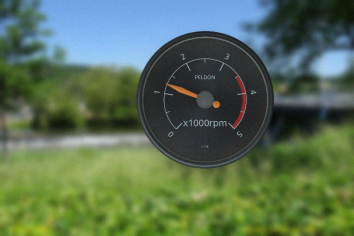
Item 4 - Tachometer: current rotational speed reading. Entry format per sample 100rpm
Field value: 1250rpm
